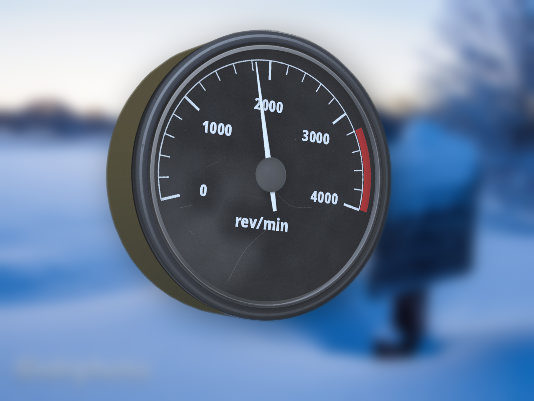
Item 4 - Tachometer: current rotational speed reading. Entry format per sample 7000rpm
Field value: 1800rpm
